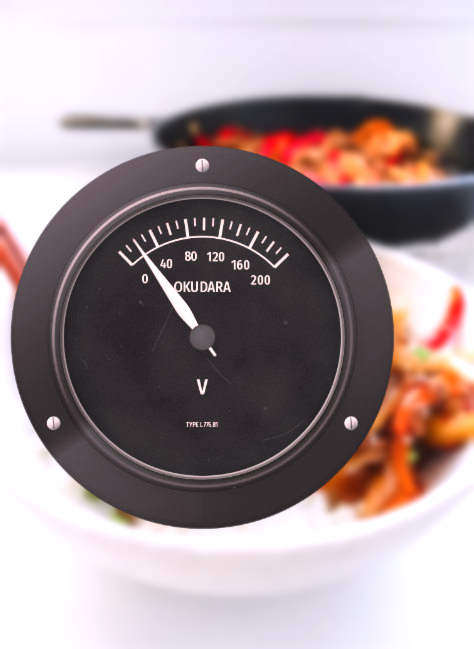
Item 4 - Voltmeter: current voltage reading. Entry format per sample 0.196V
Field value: 20V
